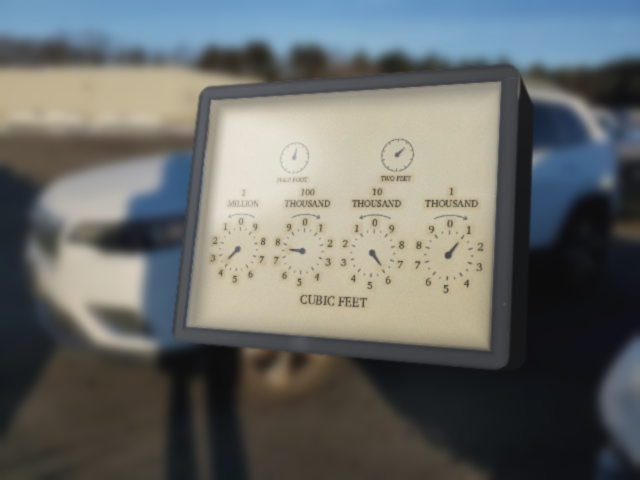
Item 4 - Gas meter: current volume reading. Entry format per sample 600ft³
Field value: 376100ft³
